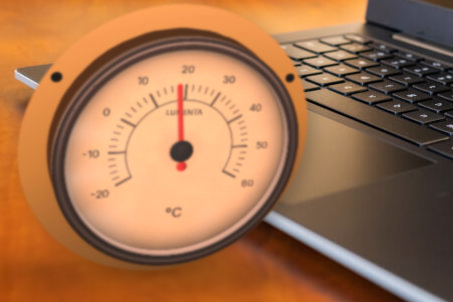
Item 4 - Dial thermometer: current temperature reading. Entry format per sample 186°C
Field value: 18°C
